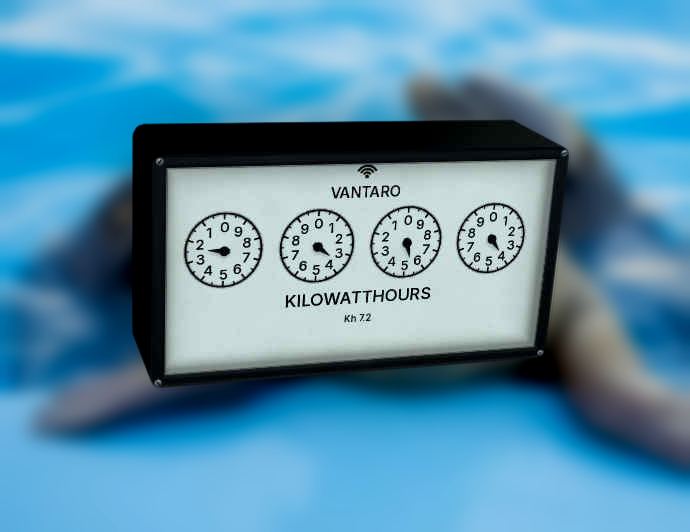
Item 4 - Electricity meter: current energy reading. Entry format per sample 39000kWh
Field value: 2354kWh
